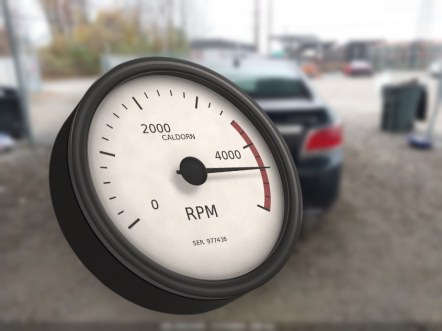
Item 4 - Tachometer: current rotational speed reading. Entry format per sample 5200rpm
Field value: 4400rpm
